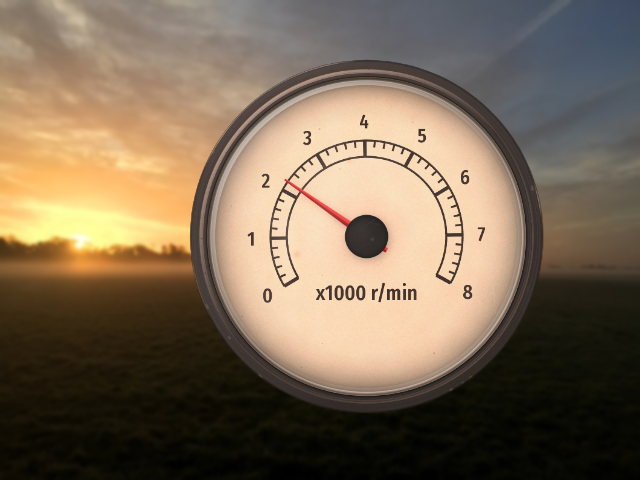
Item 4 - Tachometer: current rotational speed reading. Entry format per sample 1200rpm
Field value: 2200rpm
